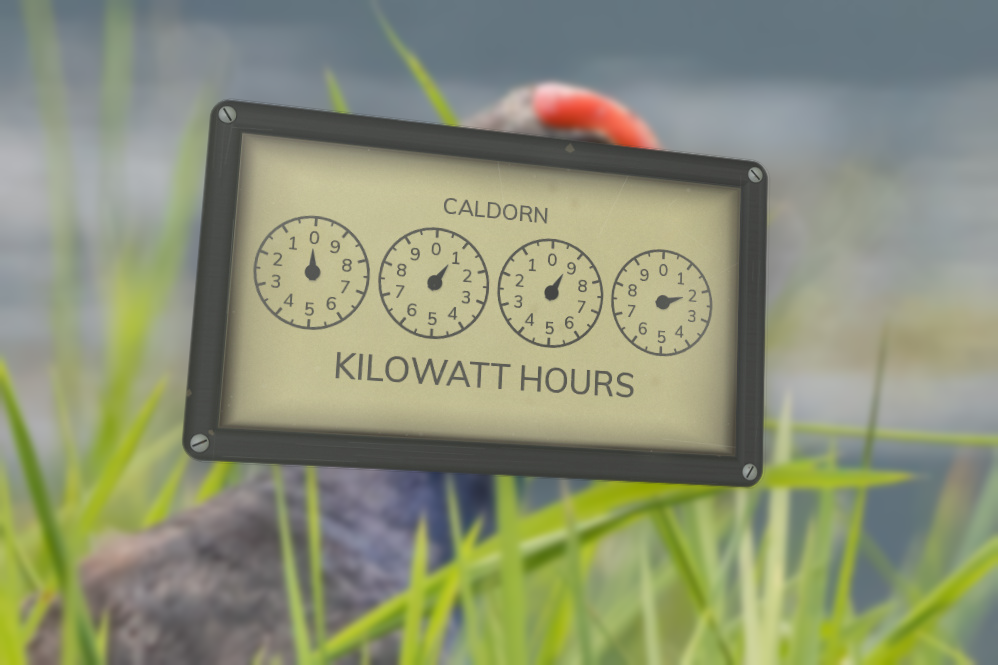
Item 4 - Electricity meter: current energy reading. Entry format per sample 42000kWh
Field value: 92kWh
